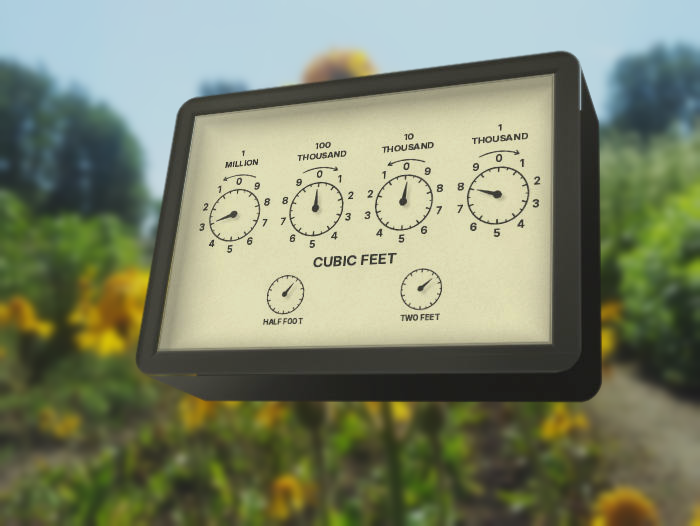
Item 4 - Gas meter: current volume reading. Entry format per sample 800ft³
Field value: 299800ft³
